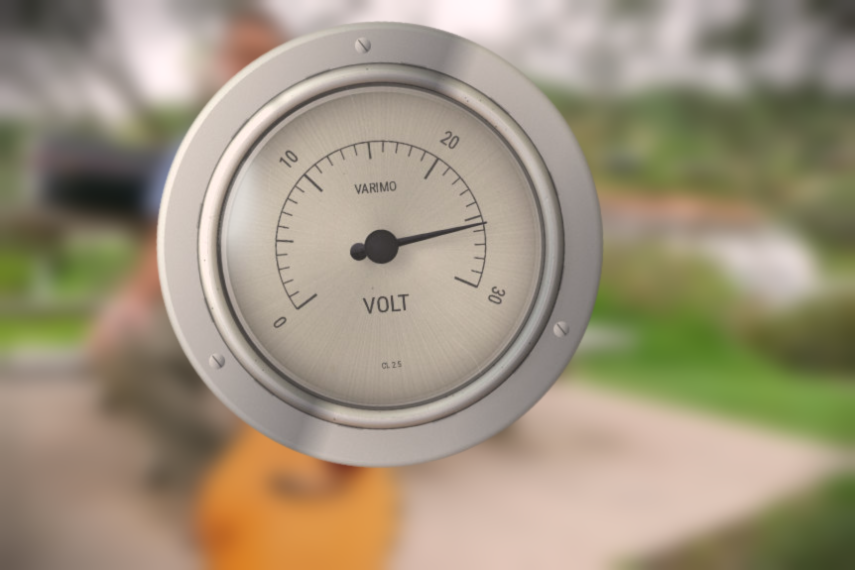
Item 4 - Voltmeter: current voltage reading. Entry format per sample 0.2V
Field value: 25.5V
